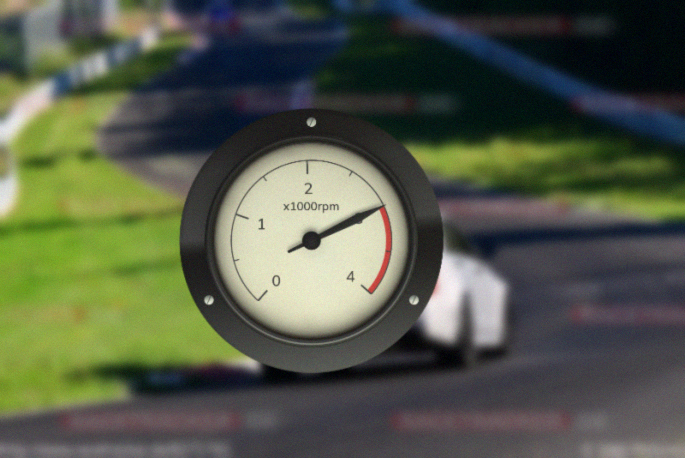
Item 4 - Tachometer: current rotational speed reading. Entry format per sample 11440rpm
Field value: 3000rpm
